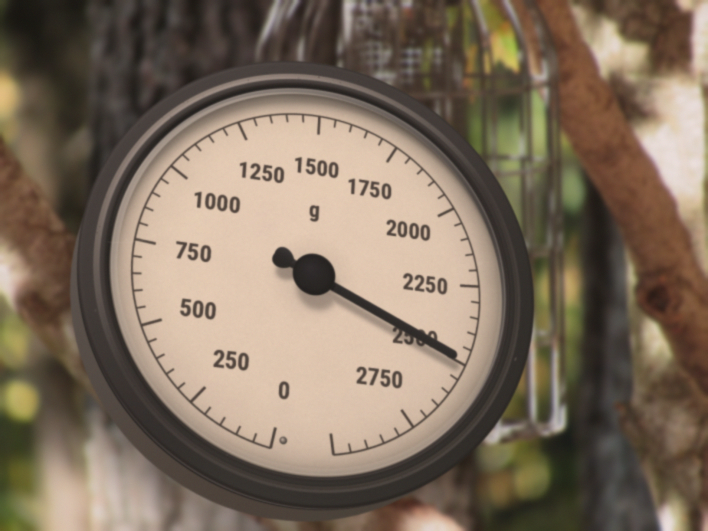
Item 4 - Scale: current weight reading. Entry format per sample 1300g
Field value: 2500g
